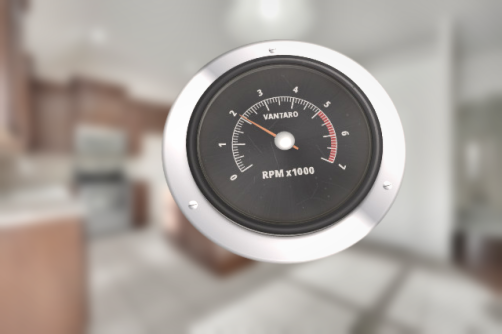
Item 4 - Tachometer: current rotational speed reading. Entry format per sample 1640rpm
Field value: 2000rpm
